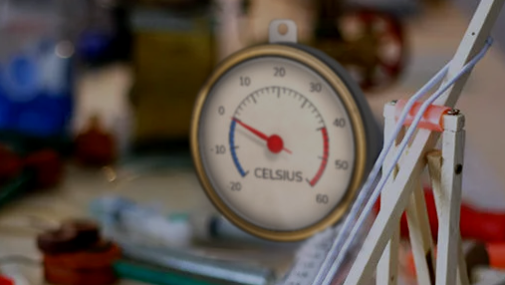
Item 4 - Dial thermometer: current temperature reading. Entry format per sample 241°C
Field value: 0°C
